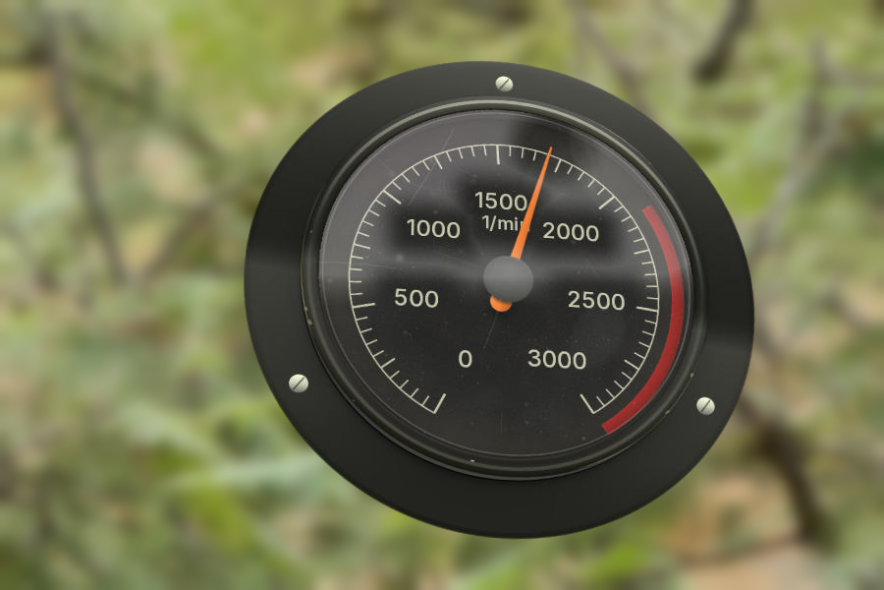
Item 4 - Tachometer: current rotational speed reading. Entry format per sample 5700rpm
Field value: 1700rpm
